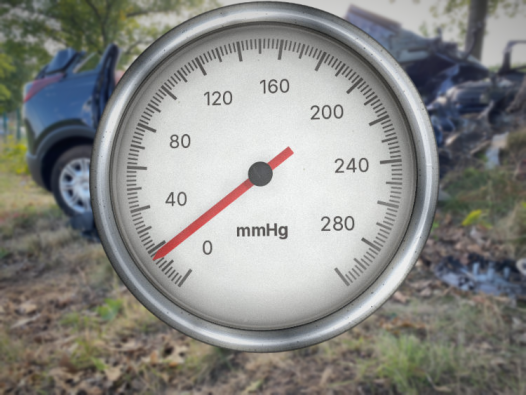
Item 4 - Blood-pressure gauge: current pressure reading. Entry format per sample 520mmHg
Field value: 16mmHg
